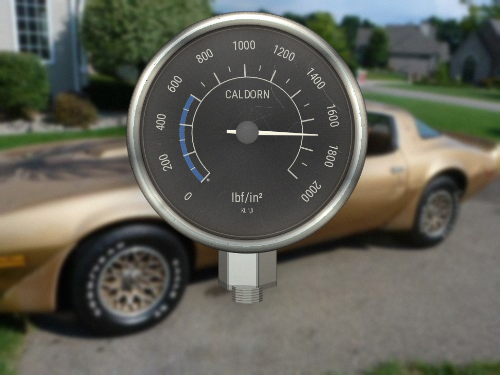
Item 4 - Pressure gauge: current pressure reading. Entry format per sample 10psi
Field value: 1700psi
